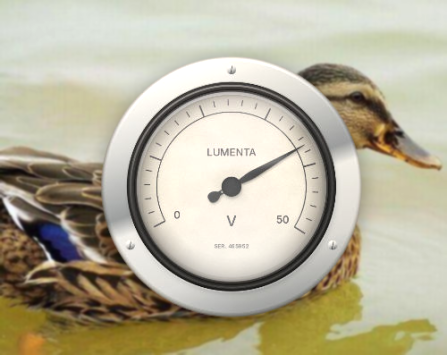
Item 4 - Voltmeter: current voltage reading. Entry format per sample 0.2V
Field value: 37V
